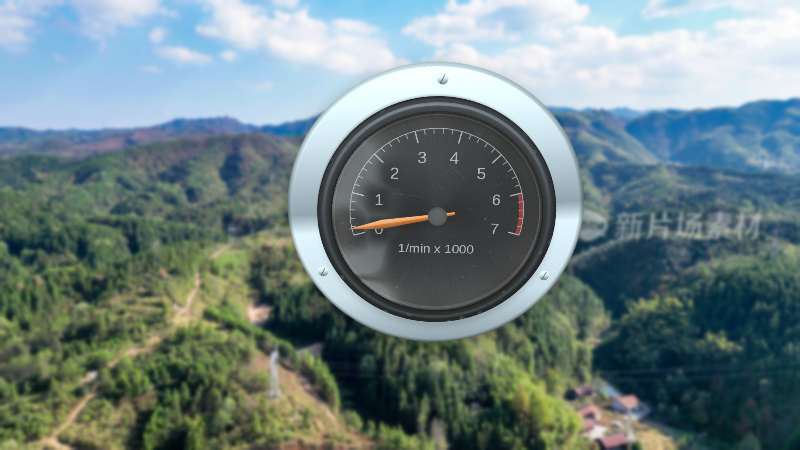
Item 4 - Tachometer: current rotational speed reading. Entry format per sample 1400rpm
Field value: 200rpm
